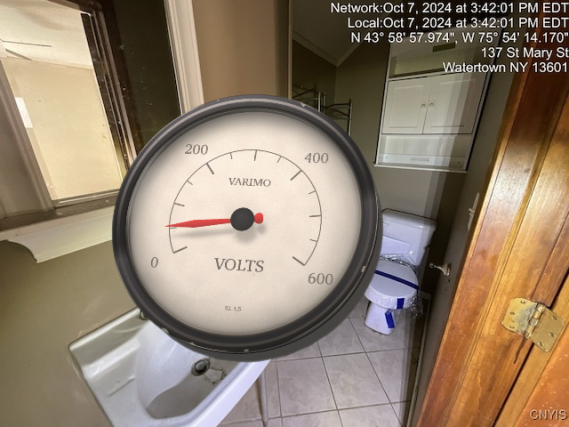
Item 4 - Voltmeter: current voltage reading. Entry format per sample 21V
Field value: 50V
